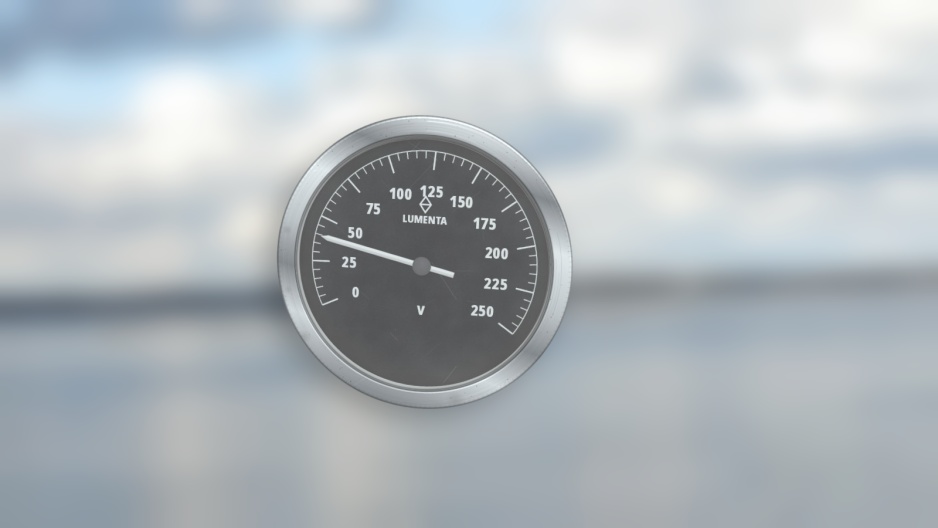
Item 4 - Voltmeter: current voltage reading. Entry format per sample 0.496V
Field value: 40V
